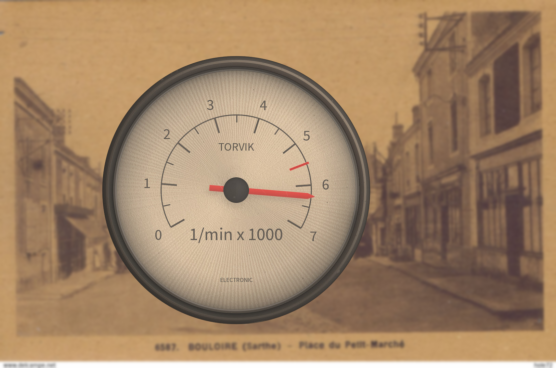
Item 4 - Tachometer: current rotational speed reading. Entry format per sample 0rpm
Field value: 6250rpm
